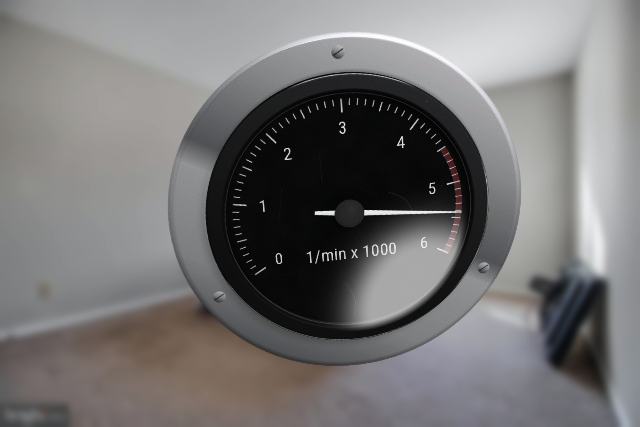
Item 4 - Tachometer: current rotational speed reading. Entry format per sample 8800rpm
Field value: 5400rpm
